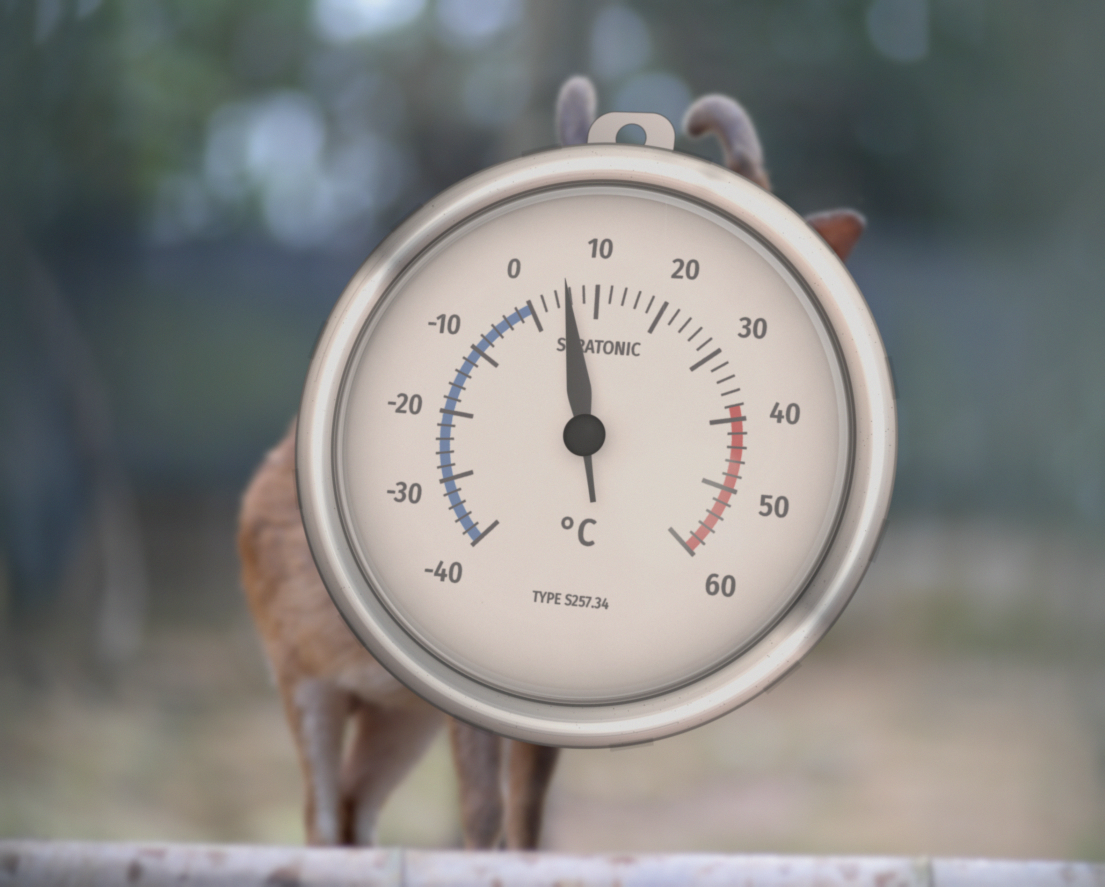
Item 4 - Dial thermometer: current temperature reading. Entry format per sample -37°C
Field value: 6°C
